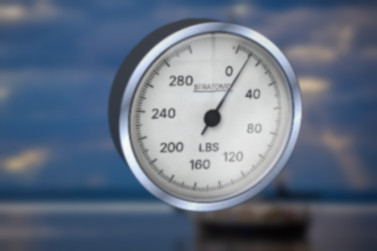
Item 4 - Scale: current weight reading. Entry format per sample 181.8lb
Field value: 10lb
